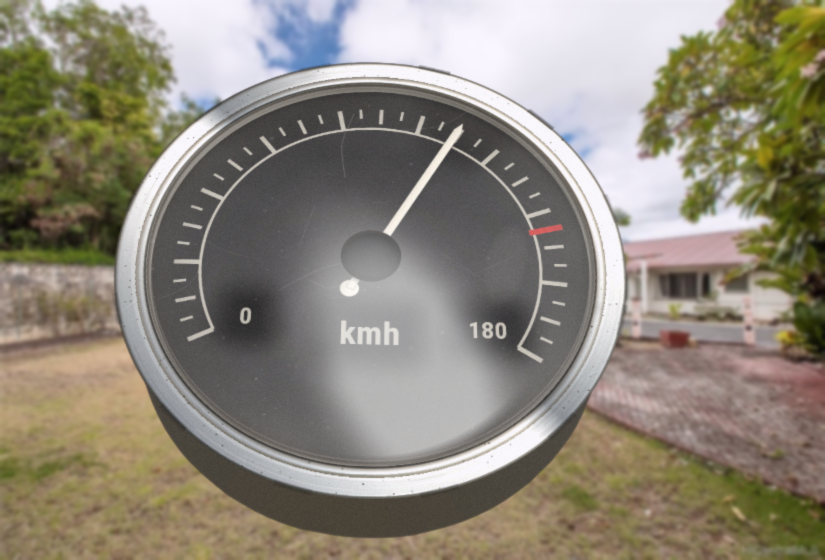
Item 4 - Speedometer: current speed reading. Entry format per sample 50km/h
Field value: 110km/h
